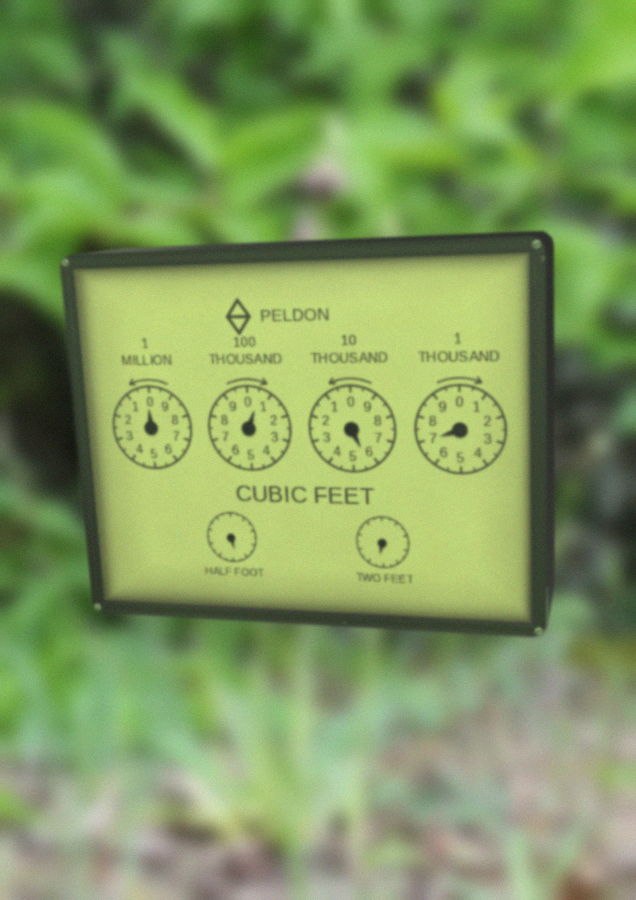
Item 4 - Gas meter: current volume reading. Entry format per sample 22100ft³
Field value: 5700ft³
